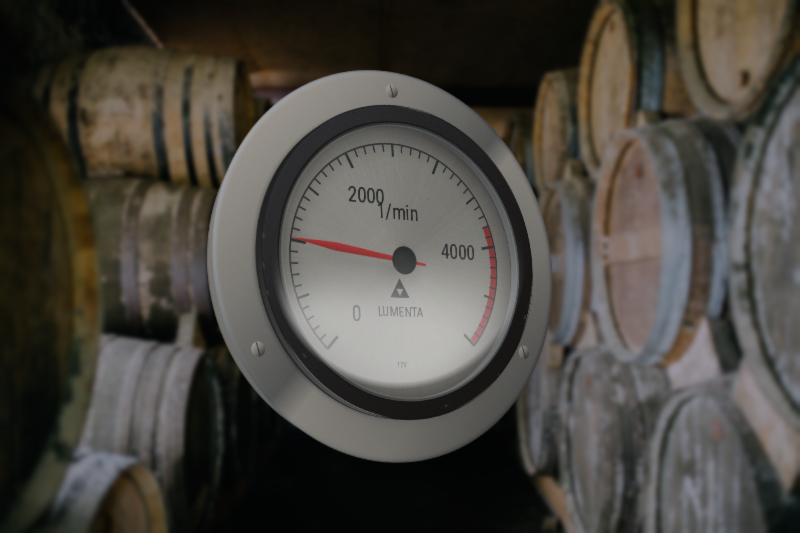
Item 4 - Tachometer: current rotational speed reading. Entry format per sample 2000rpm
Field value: 1000rpm
